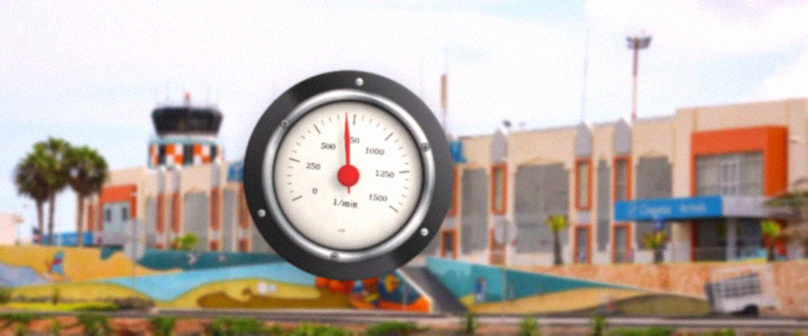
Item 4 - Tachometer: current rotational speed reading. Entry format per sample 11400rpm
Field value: 700rpm
